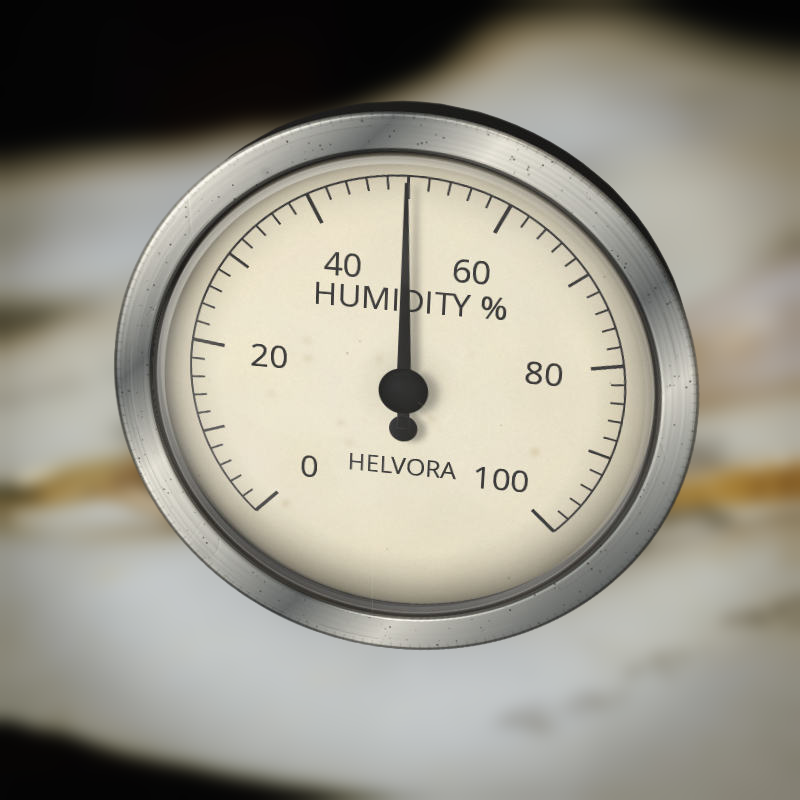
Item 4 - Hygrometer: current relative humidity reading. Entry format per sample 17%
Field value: 50%
